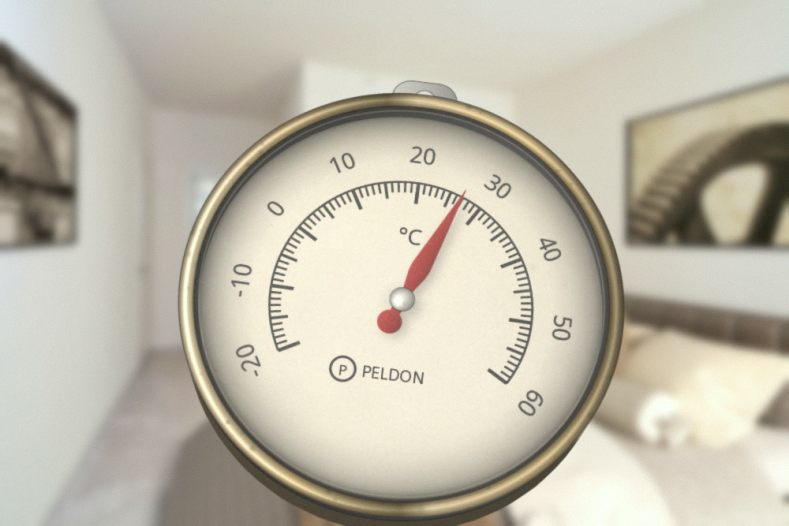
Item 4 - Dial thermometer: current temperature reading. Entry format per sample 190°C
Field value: 27°C
